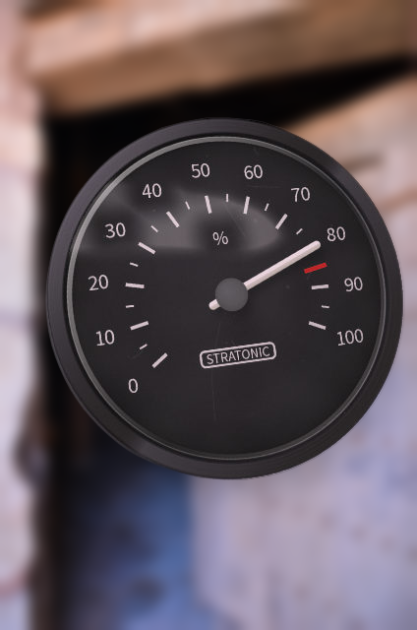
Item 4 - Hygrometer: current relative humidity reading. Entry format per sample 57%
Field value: 80%
